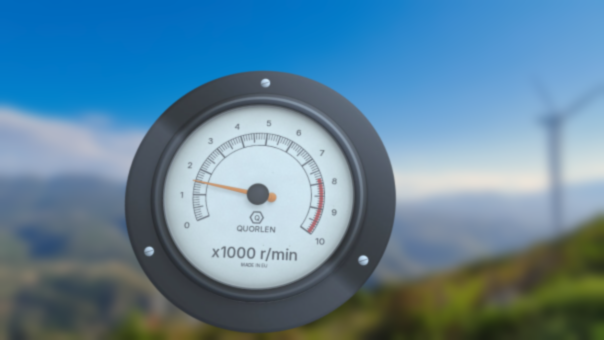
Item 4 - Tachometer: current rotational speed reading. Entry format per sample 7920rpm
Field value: 1500rpm
